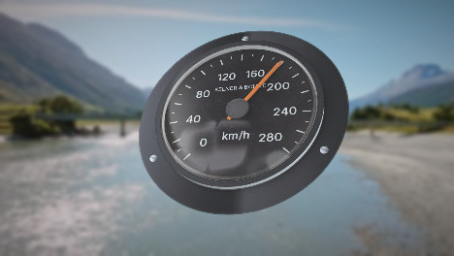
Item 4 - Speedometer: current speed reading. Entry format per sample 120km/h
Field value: 180km/h
